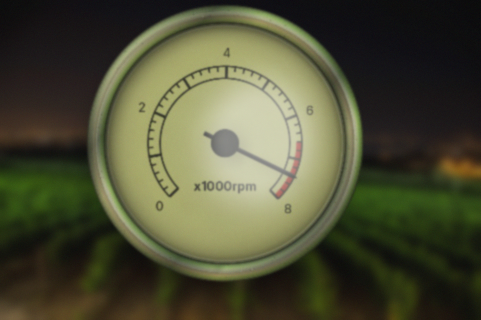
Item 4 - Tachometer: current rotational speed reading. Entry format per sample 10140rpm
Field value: 7400rpm
